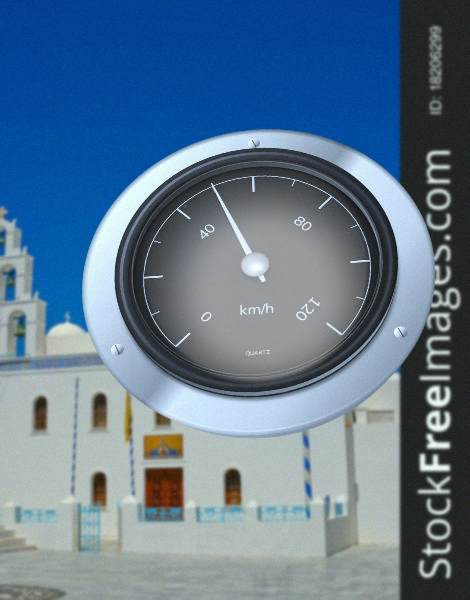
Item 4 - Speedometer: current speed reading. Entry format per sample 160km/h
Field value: 50km/h
